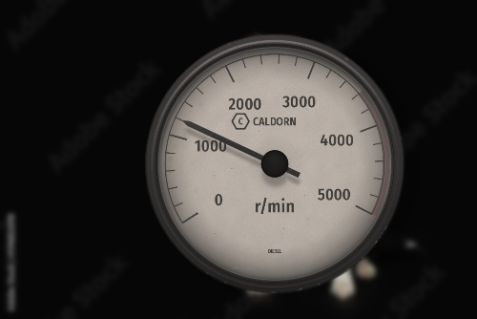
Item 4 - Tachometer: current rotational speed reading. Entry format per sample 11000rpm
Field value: 1200rpm
